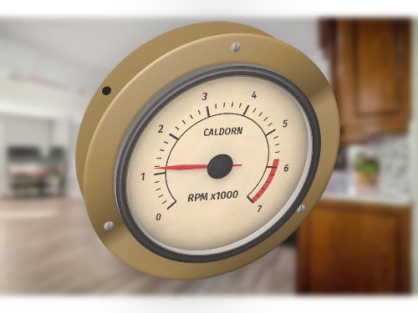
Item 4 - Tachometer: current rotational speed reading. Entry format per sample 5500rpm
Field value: 1200rpm
